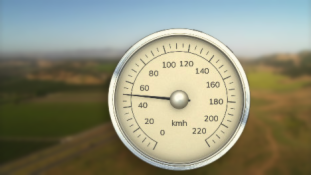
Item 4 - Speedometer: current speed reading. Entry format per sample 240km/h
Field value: 50km/h
